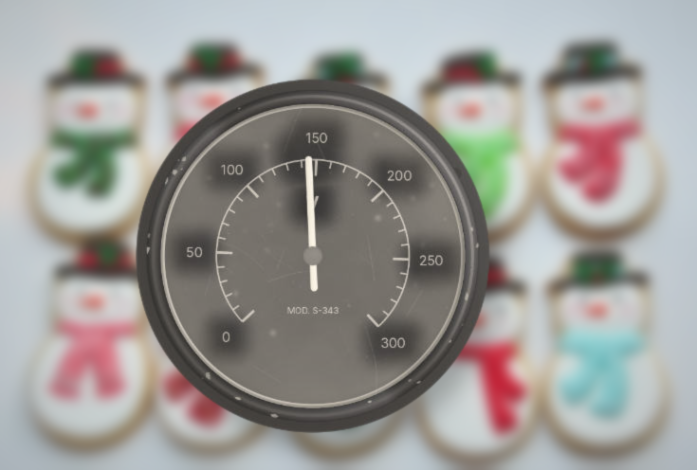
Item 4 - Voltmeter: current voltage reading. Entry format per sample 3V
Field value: 145V
